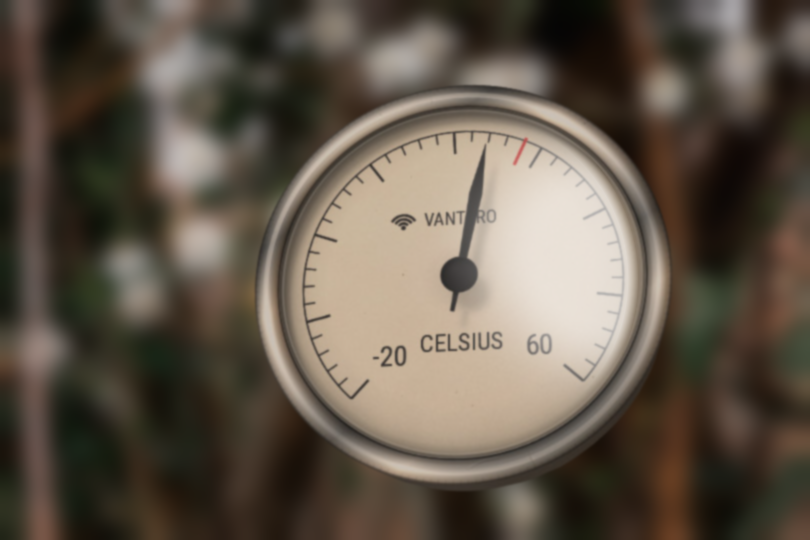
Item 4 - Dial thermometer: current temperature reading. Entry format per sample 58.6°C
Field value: 24°C
